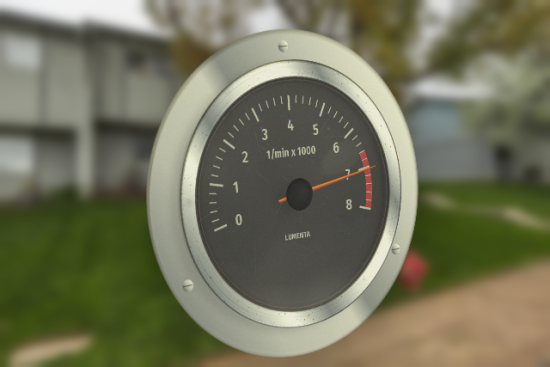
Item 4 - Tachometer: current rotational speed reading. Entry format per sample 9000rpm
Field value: 7000rpm
